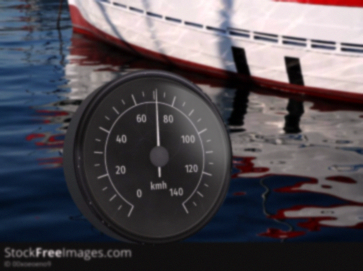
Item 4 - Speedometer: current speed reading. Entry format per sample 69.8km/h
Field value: 70km/h
